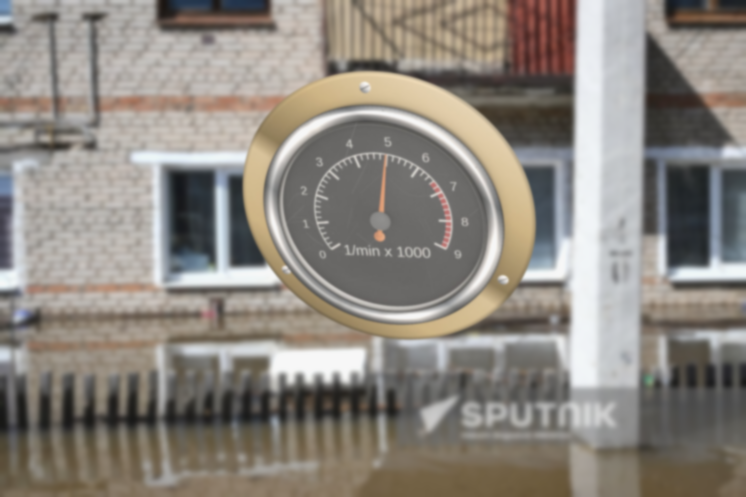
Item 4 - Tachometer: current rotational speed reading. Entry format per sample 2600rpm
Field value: 5000rpm
